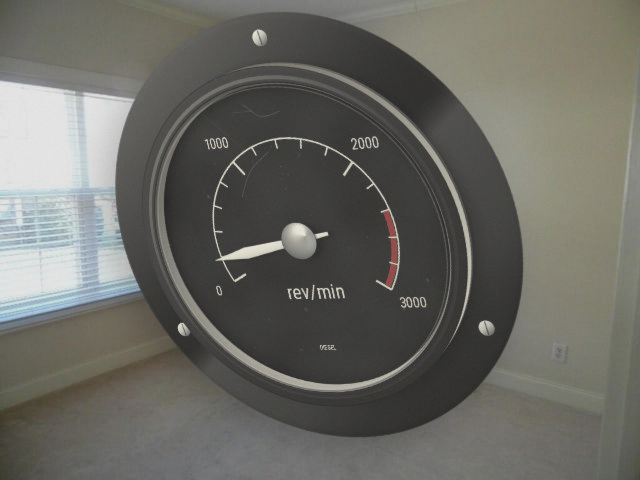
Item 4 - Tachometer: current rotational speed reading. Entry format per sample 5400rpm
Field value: 200rpm
